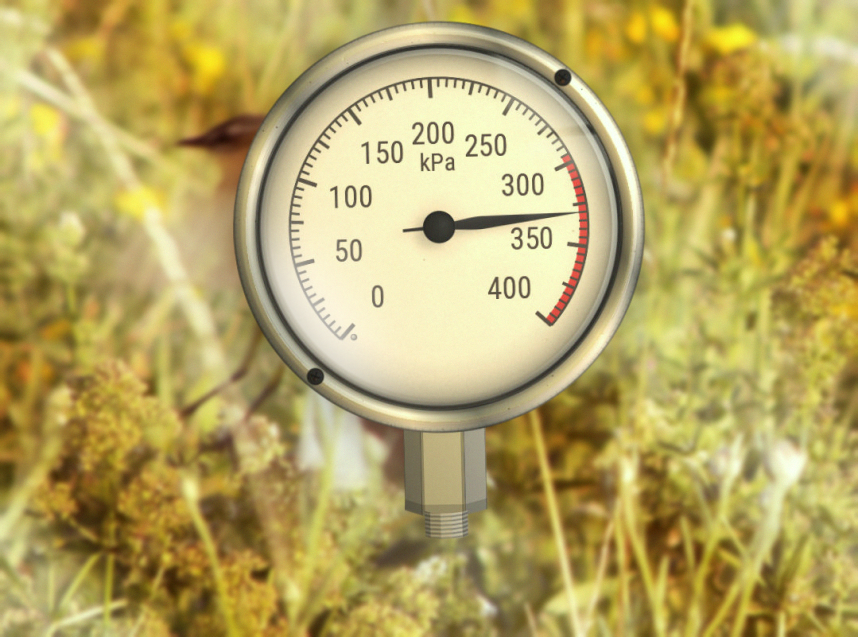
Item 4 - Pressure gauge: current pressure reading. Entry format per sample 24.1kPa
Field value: 330kPa
